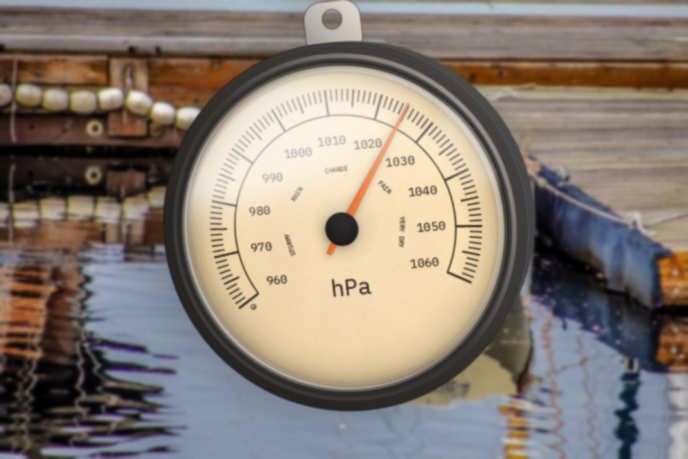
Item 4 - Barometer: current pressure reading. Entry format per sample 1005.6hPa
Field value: 1025hPa
